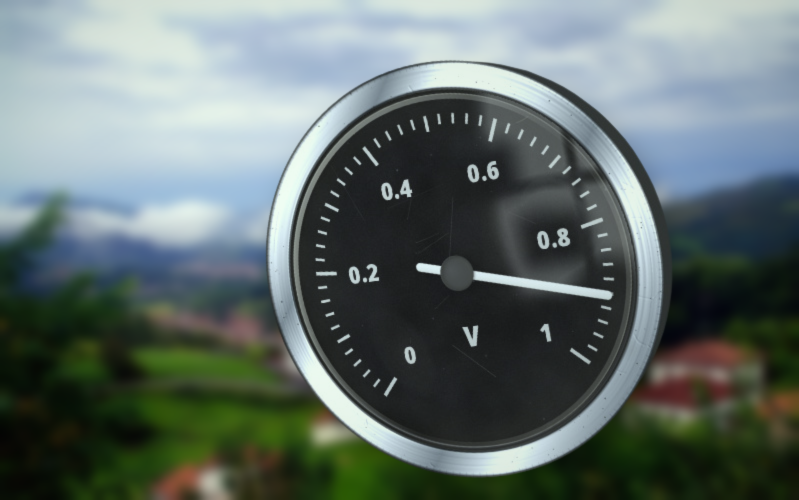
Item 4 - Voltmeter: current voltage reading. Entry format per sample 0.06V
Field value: 0.9V
